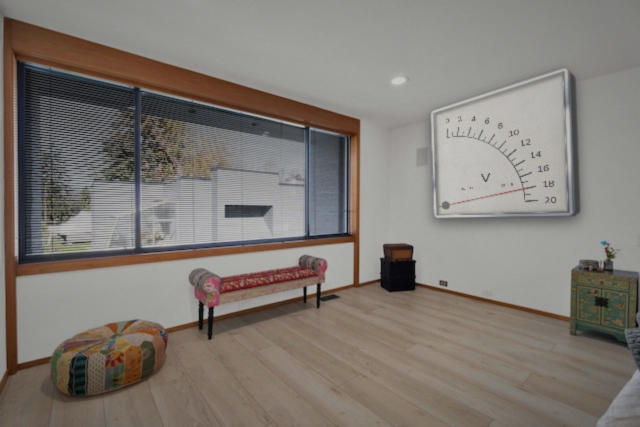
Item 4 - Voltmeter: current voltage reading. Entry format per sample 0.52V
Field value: 18V
